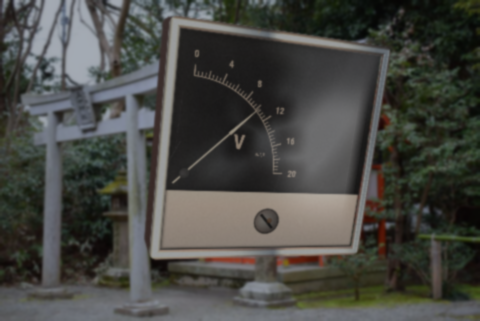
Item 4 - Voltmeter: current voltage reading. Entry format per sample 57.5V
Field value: 10V
